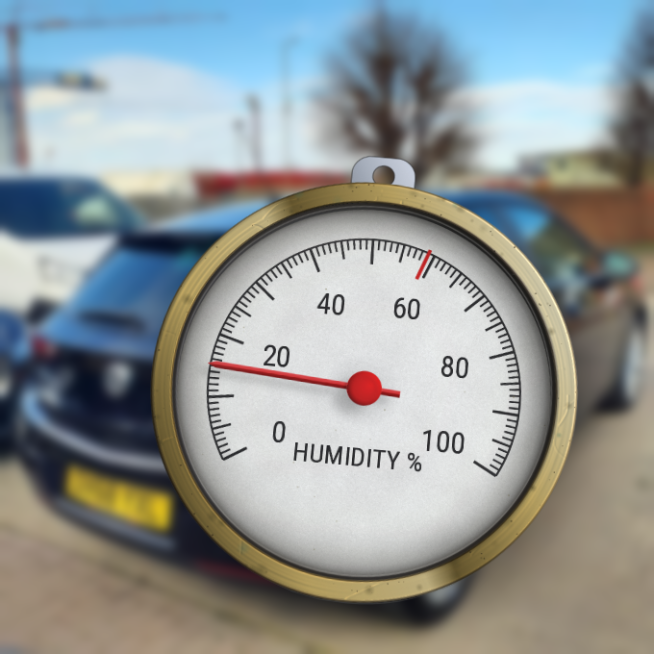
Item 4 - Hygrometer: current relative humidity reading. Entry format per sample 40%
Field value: 15%
